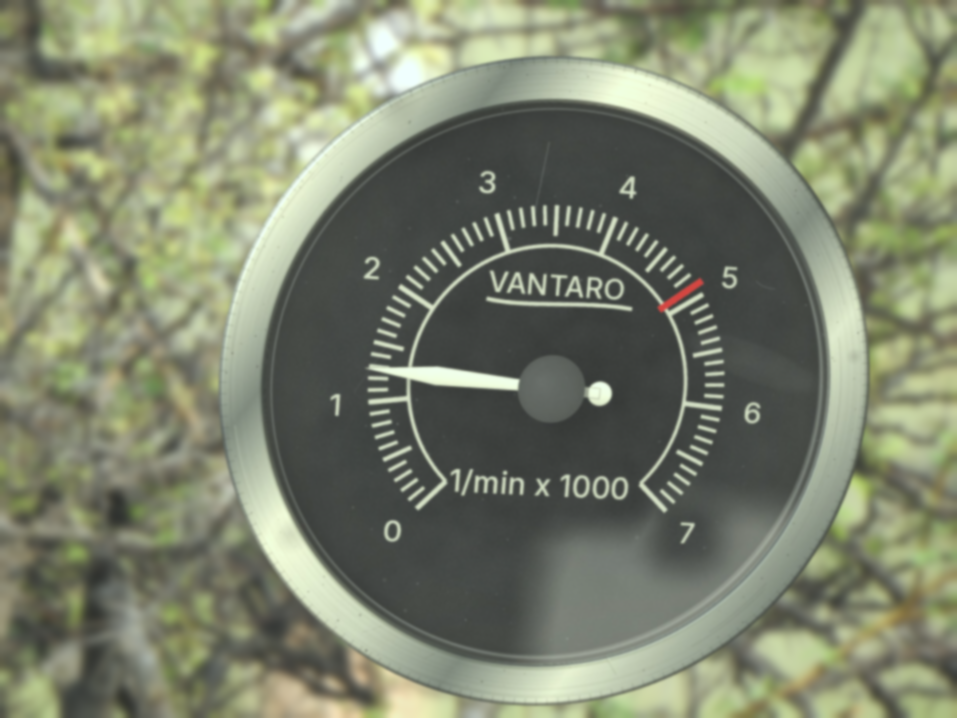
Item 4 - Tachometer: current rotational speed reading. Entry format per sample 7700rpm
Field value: 1300rpm
